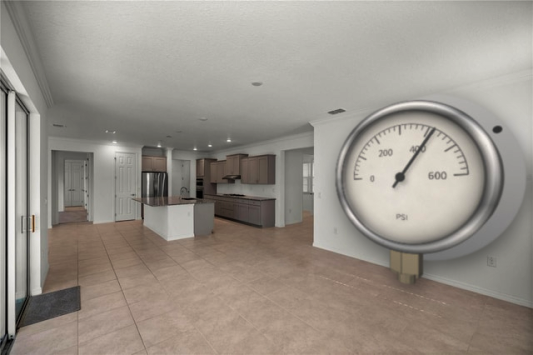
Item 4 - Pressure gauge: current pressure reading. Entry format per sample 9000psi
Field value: 420psi
